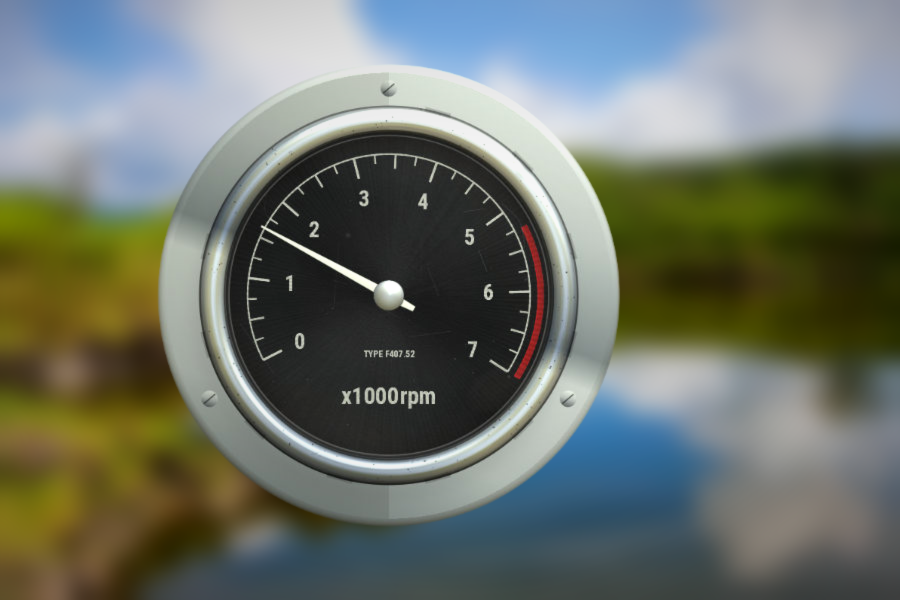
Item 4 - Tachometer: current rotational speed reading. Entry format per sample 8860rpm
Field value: 1625rpm
